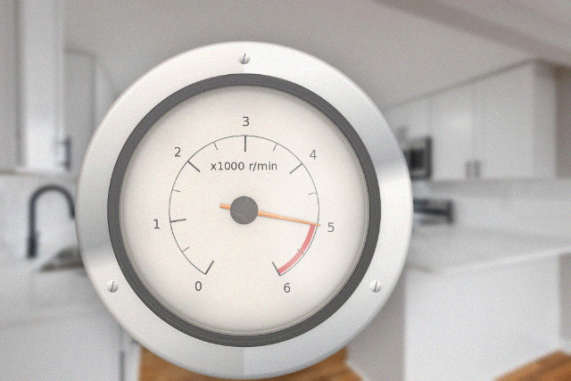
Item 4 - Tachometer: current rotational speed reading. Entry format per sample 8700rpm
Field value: 5000rpm
